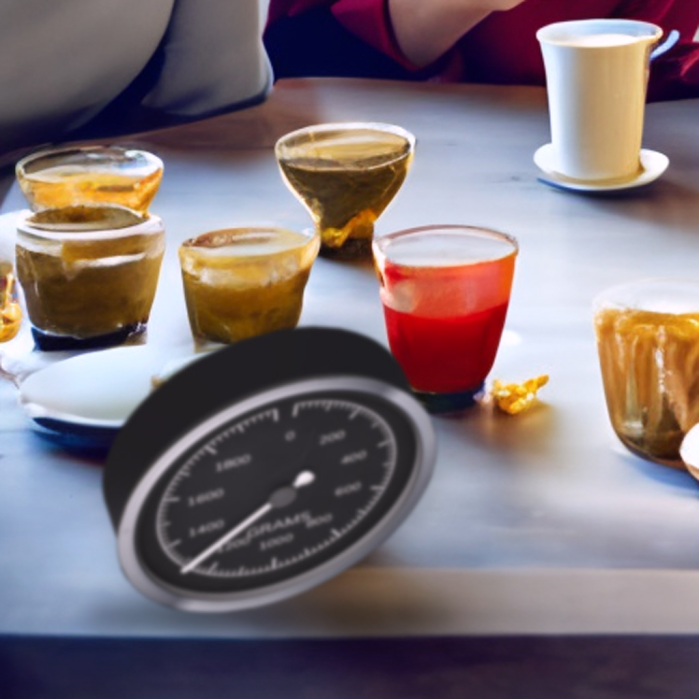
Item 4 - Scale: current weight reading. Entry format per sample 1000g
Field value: 1300g
